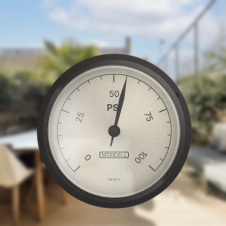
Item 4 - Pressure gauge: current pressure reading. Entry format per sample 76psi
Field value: 55psi
